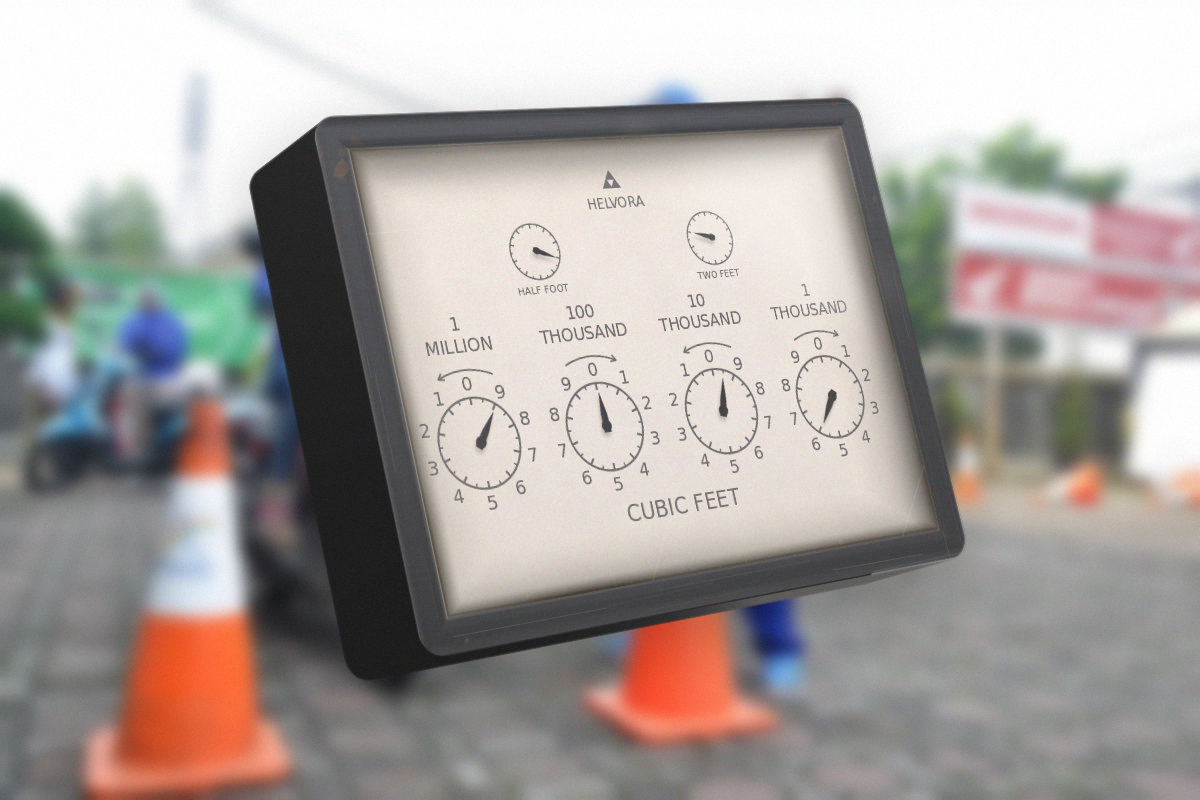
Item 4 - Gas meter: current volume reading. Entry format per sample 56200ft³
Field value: 899600ft³
